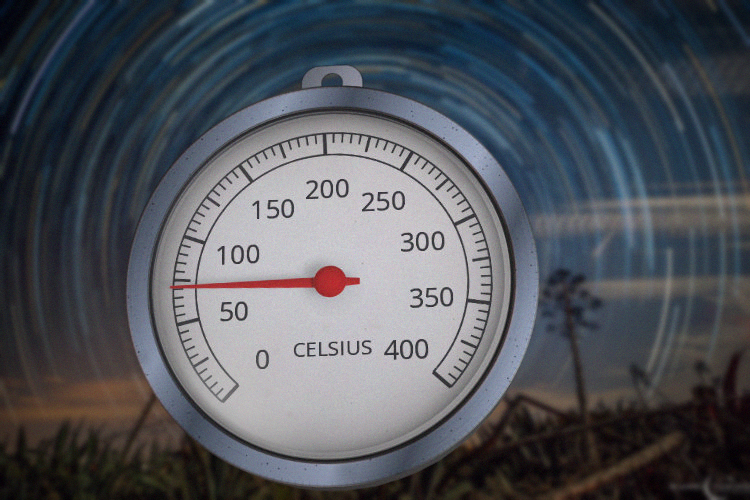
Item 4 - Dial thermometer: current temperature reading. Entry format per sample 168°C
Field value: 70°C
